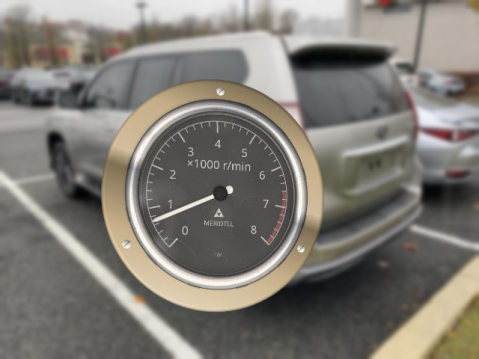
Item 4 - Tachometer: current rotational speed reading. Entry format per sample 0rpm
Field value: 700rpm
